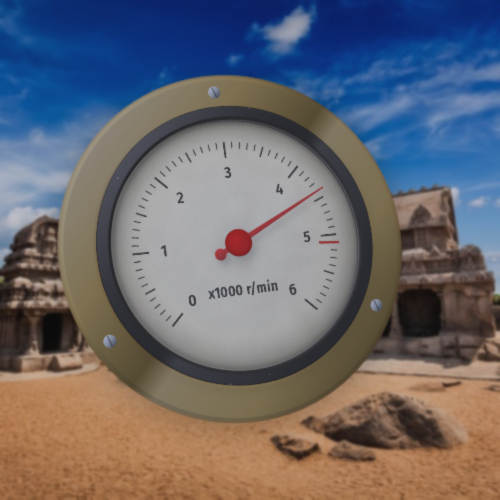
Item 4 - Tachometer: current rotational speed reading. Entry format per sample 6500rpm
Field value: 4400rpm
